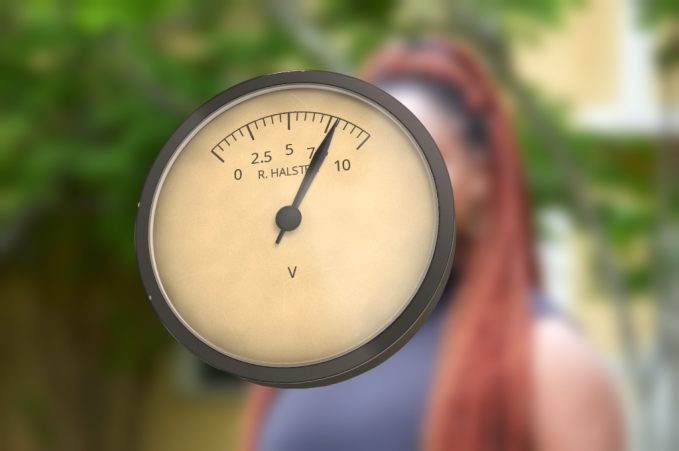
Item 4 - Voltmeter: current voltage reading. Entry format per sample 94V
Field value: 8V
